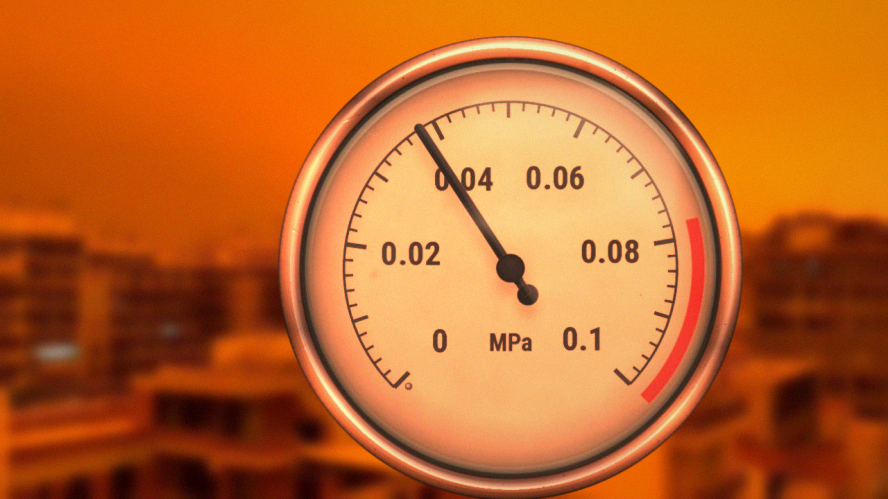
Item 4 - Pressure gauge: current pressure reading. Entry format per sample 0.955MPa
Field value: 0.038MPa
